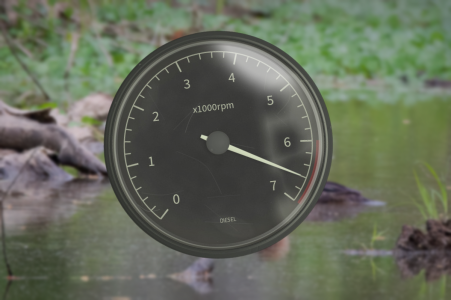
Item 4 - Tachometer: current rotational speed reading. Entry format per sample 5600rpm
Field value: 6600rpm
